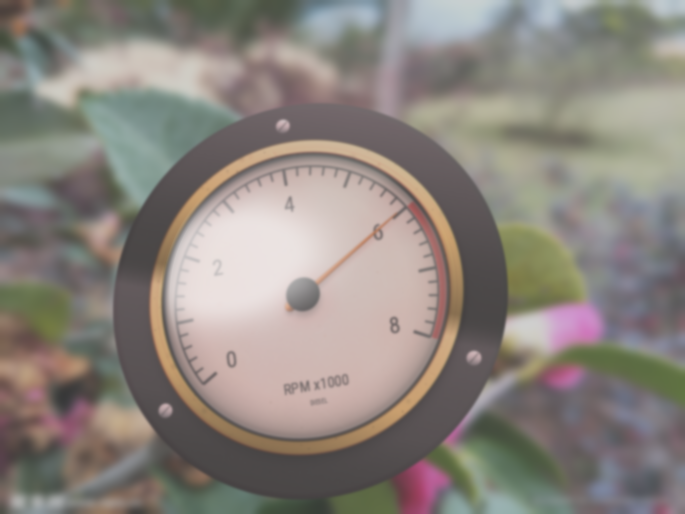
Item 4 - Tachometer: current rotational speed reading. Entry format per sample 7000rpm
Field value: 6000rpm
